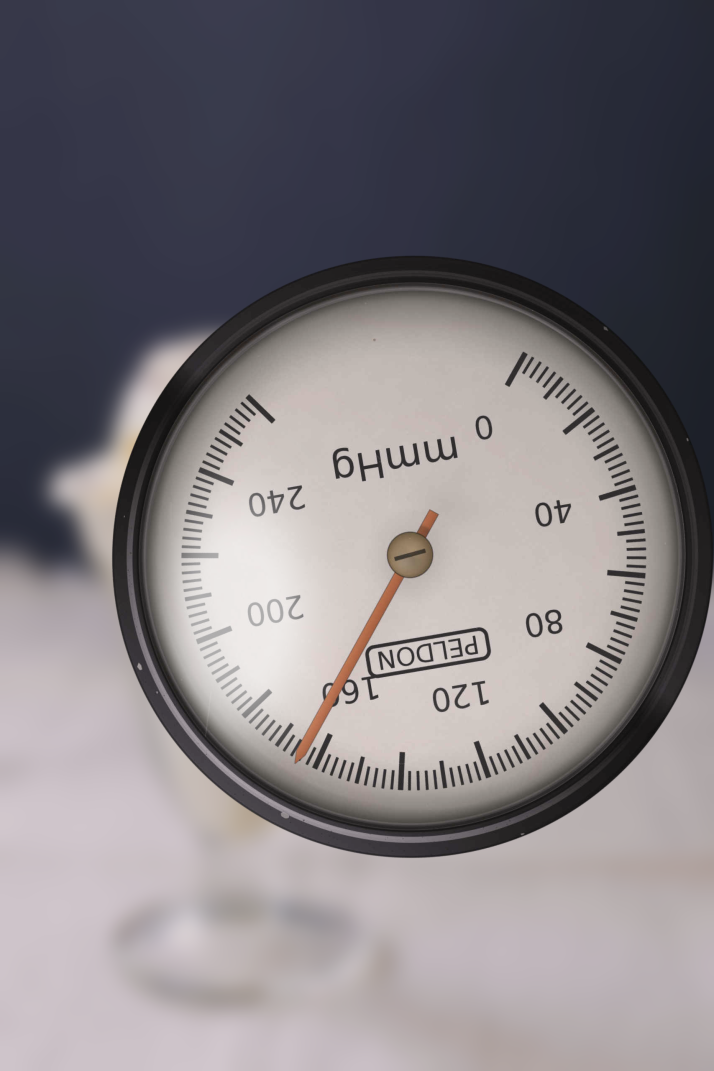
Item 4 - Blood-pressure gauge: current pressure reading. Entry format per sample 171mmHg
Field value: 164mmHg
